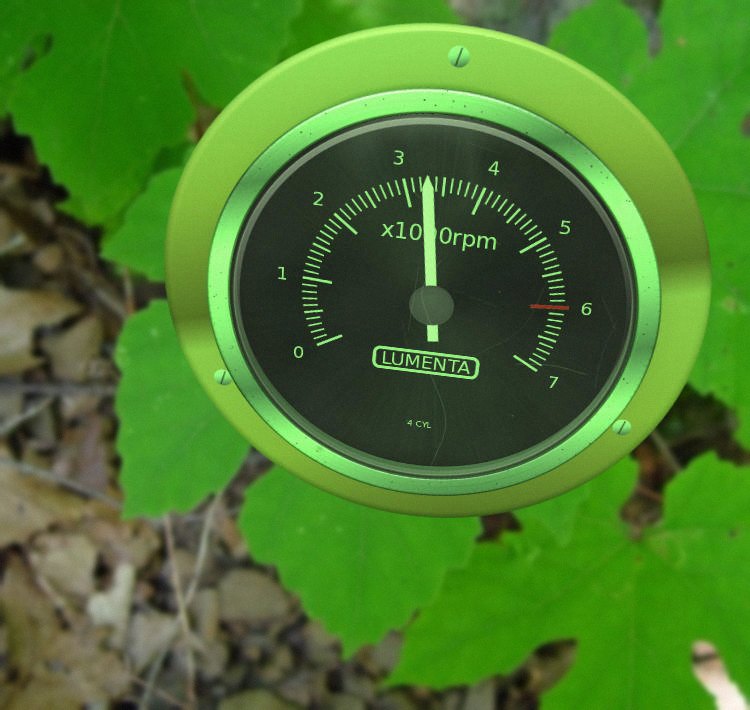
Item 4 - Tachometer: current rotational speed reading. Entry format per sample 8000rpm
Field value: 3300rpm
